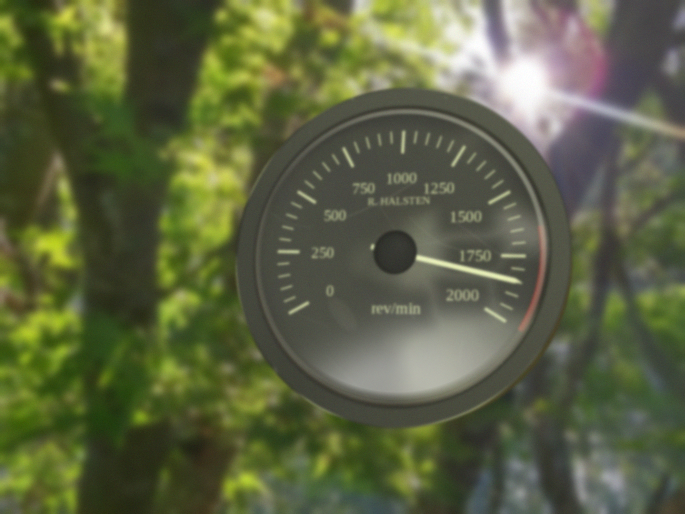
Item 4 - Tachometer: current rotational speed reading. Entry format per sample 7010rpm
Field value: 1850rpm
